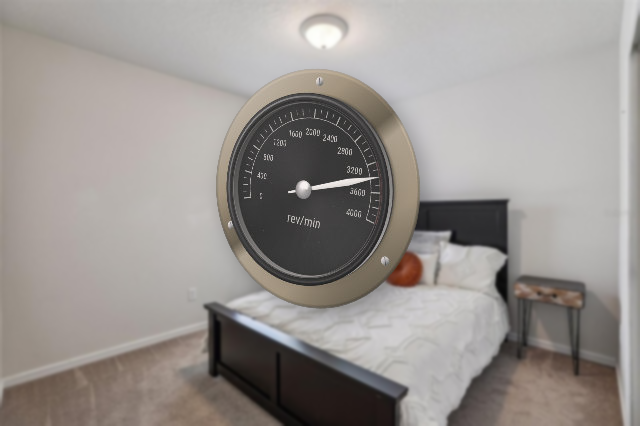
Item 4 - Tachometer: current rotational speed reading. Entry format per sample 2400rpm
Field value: 3400rpm
